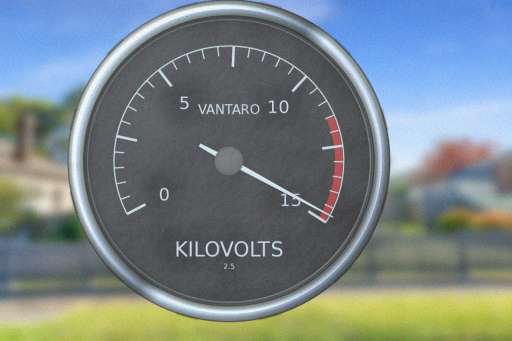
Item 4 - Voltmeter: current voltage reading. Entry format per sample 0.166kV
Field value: 14.75kV
